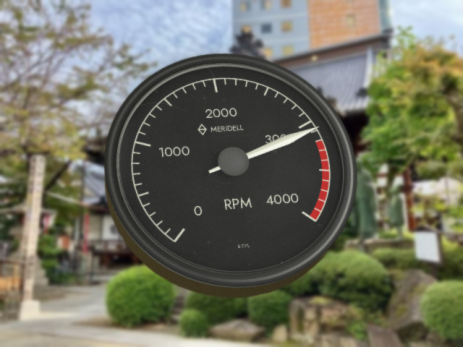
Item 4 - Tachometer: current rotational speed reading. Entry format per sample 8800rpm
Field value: 3100rpm
